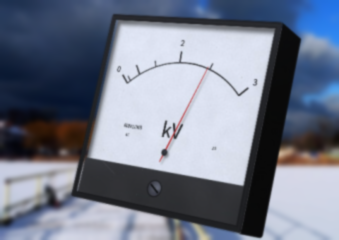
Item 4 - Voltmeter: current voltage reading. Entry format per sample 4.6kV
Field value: 2.5kV
